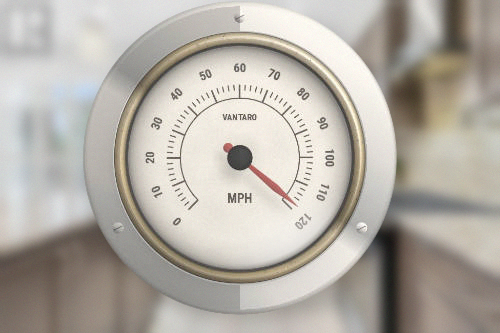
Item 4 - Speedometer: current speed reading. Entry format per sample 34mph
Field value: 118mph
